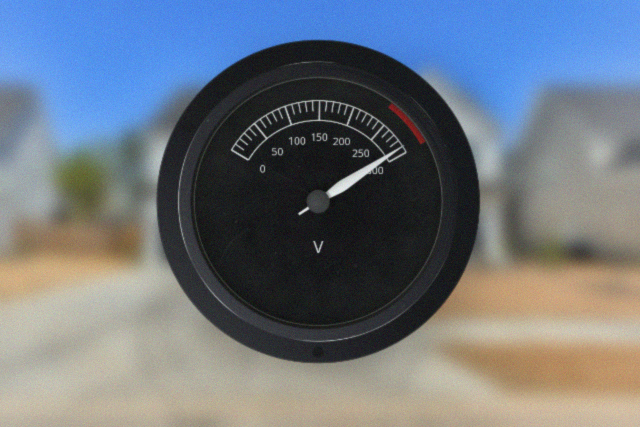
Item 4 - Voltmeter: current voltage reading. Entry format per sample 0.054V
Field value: 290V
